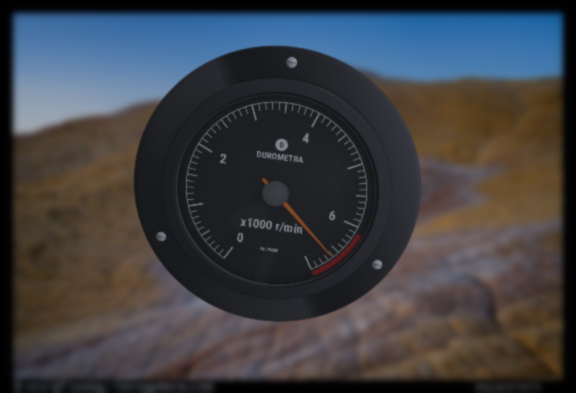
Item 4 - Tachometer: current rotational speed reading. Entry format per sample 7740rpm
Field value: 6600rpm
